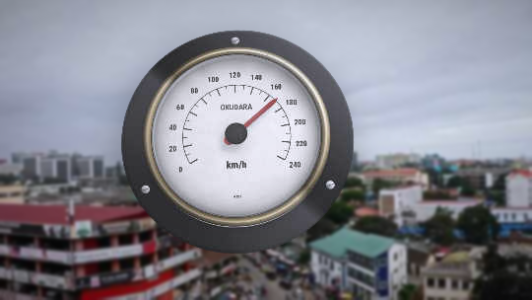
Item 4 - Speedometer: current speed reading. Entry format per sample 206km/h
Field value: 170km/h
